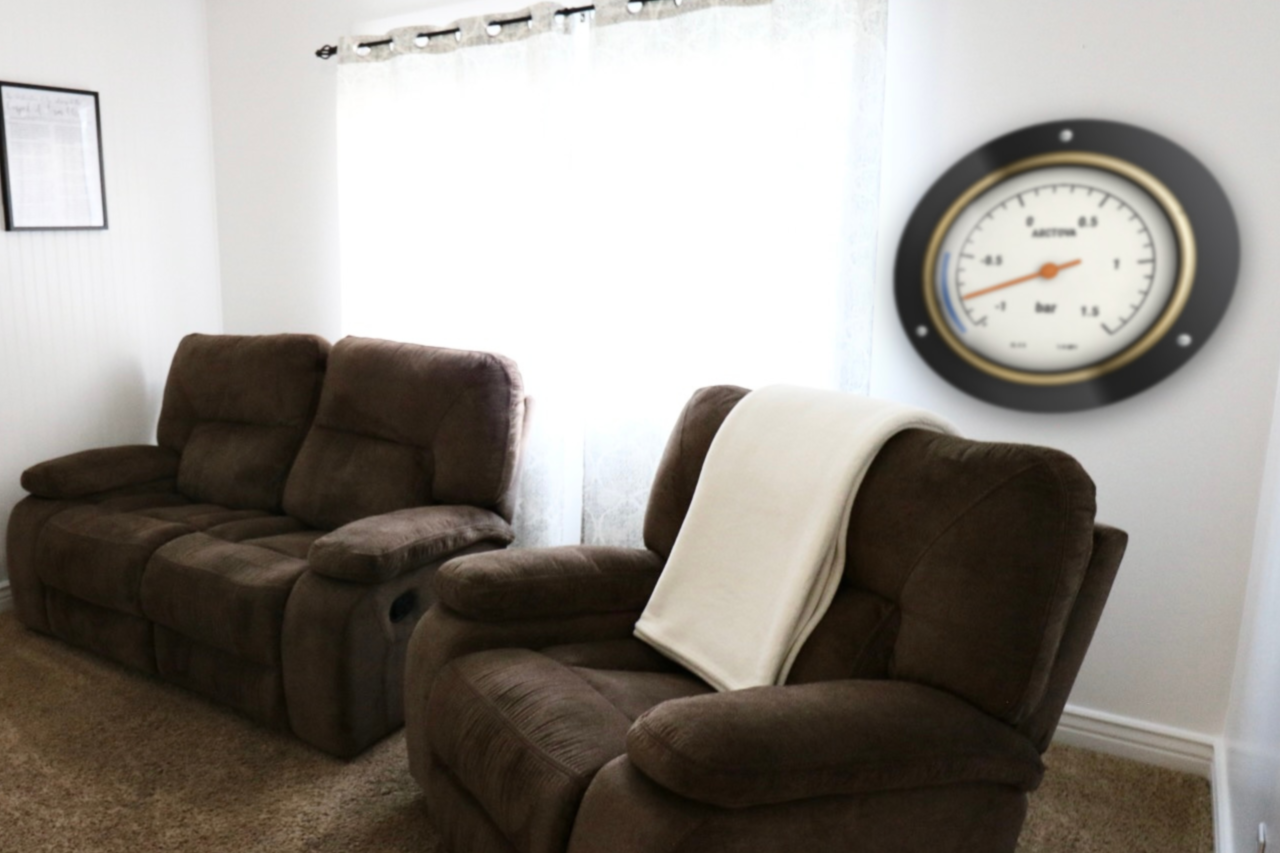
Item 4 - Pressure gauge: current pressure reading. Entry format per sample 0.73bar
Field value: -0.8bar
